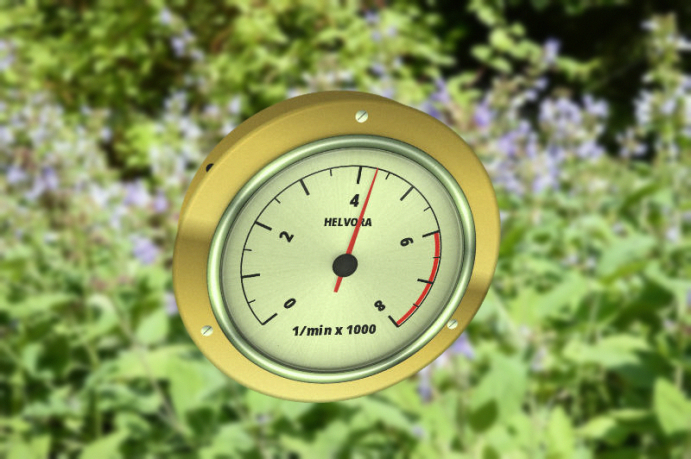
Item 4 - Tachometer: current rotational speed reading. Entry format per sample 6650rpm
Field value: 4250rpm
